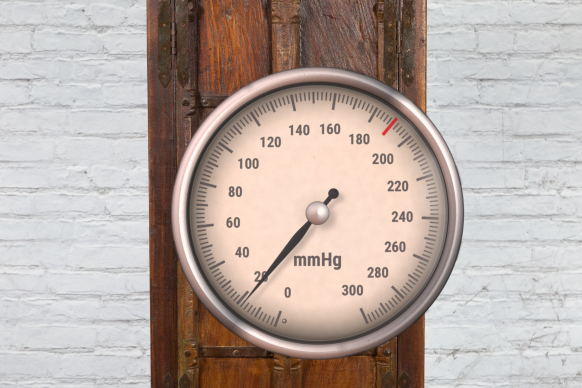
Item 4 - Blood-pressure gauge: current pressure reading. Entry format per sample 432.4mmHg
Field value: 18mmHg
